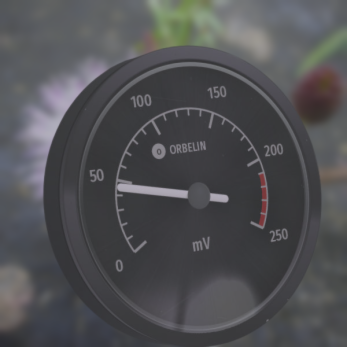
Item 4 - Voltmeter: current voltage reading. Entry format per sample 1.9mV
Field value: 45mV
